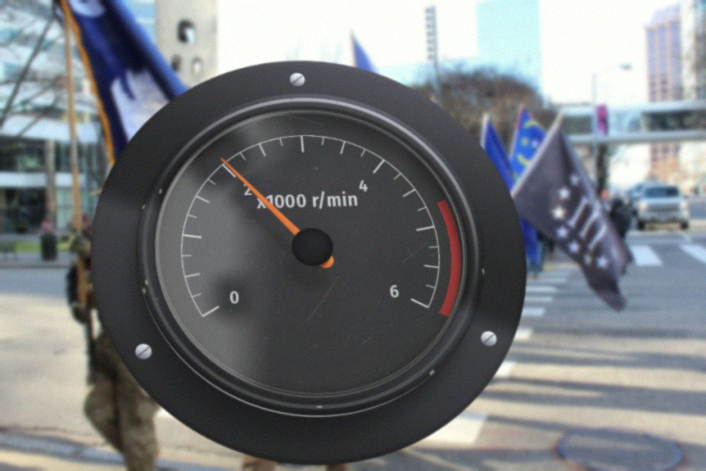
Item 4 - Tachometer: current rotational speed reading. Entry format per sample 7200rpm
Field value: 2000rpm
